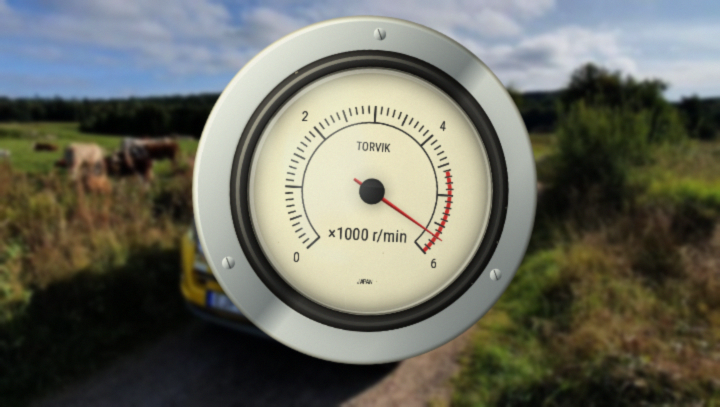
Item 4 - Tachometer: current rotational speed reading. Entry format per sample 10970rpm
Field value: 5700rpm
